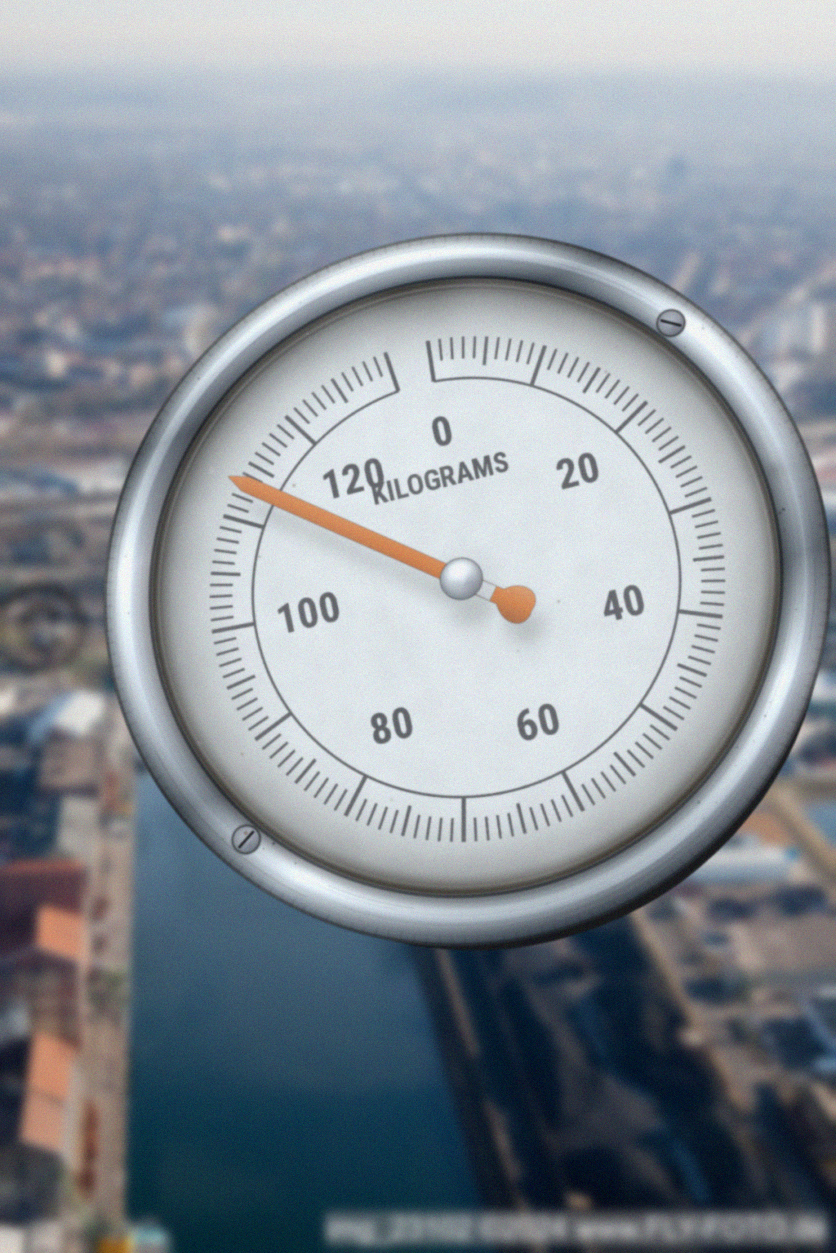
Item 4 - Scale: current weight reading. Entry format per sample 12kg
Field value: 113kg
